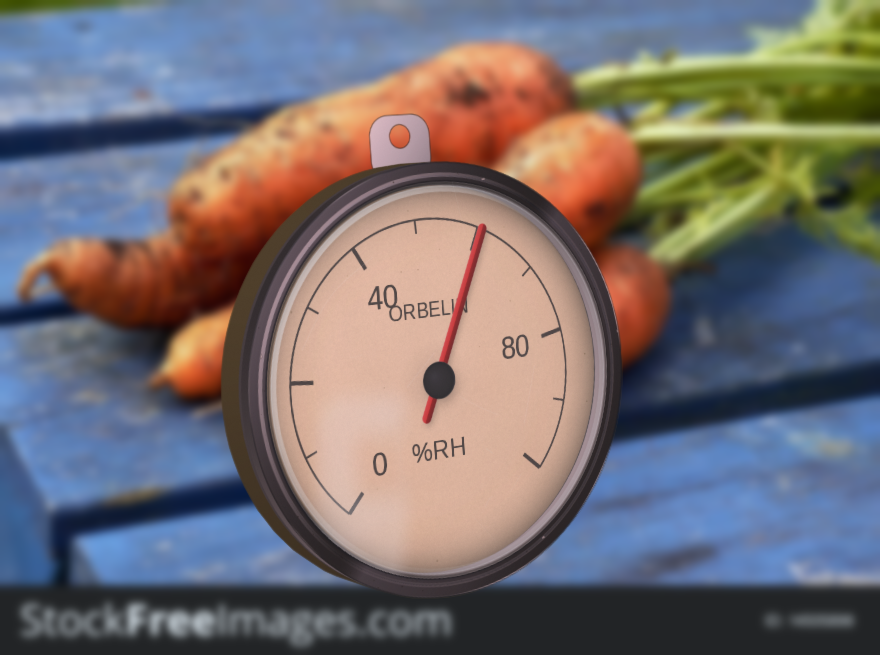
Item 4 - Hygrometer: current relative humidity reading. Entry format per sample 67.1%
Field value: 60%
